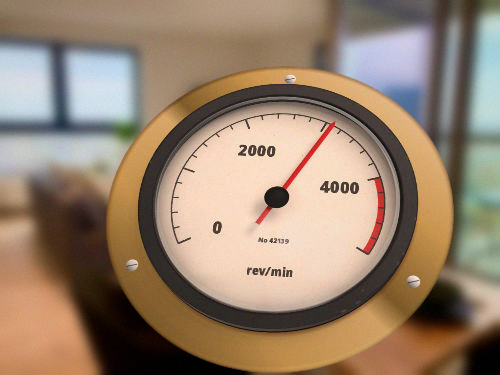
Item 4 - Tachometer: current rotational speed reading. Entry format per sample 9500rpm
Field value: 3100rpm
